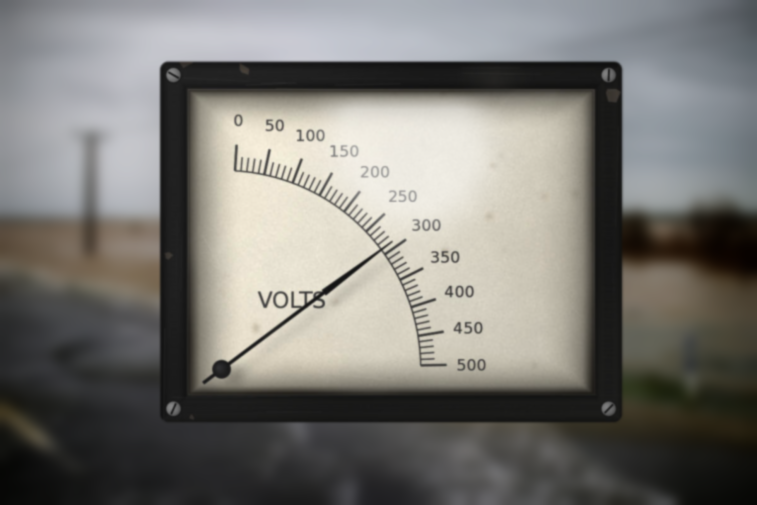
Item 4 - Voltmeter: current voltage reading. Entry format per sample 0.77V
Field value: 290V
